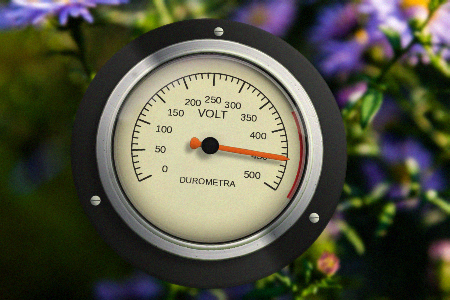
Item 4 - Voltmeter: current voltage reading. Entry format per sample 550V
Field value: 450V
